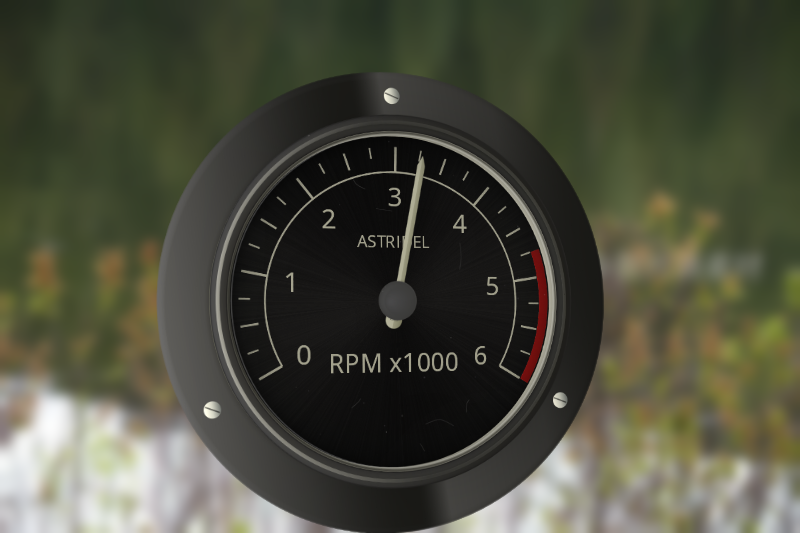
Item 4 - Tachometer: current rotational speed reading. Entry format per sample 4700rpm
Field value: 3250rpm
